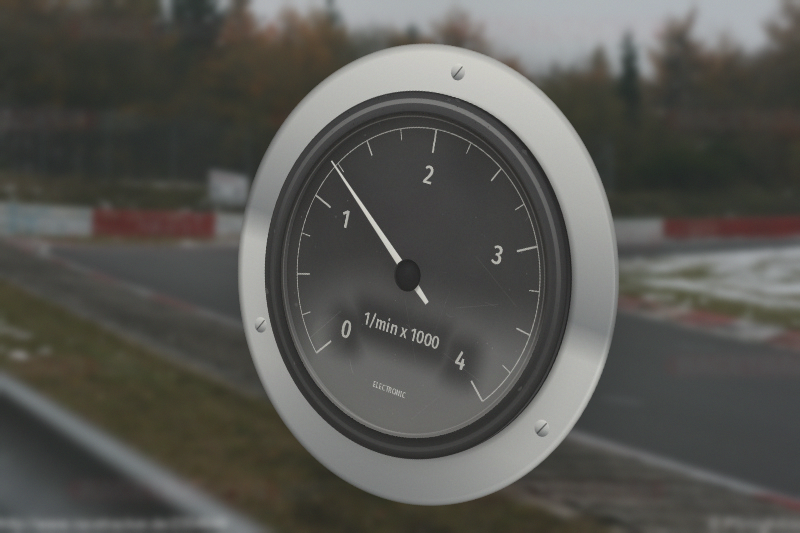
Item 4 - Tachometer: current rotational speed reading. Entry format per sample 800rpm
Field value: 1250rpm
